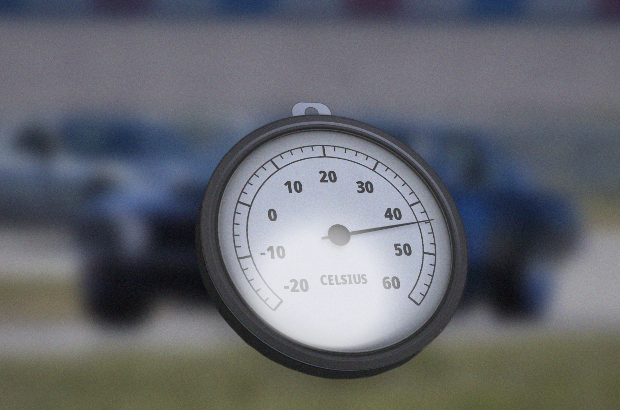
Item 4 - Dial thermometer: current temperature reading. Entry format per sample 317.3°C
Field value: 44°C
